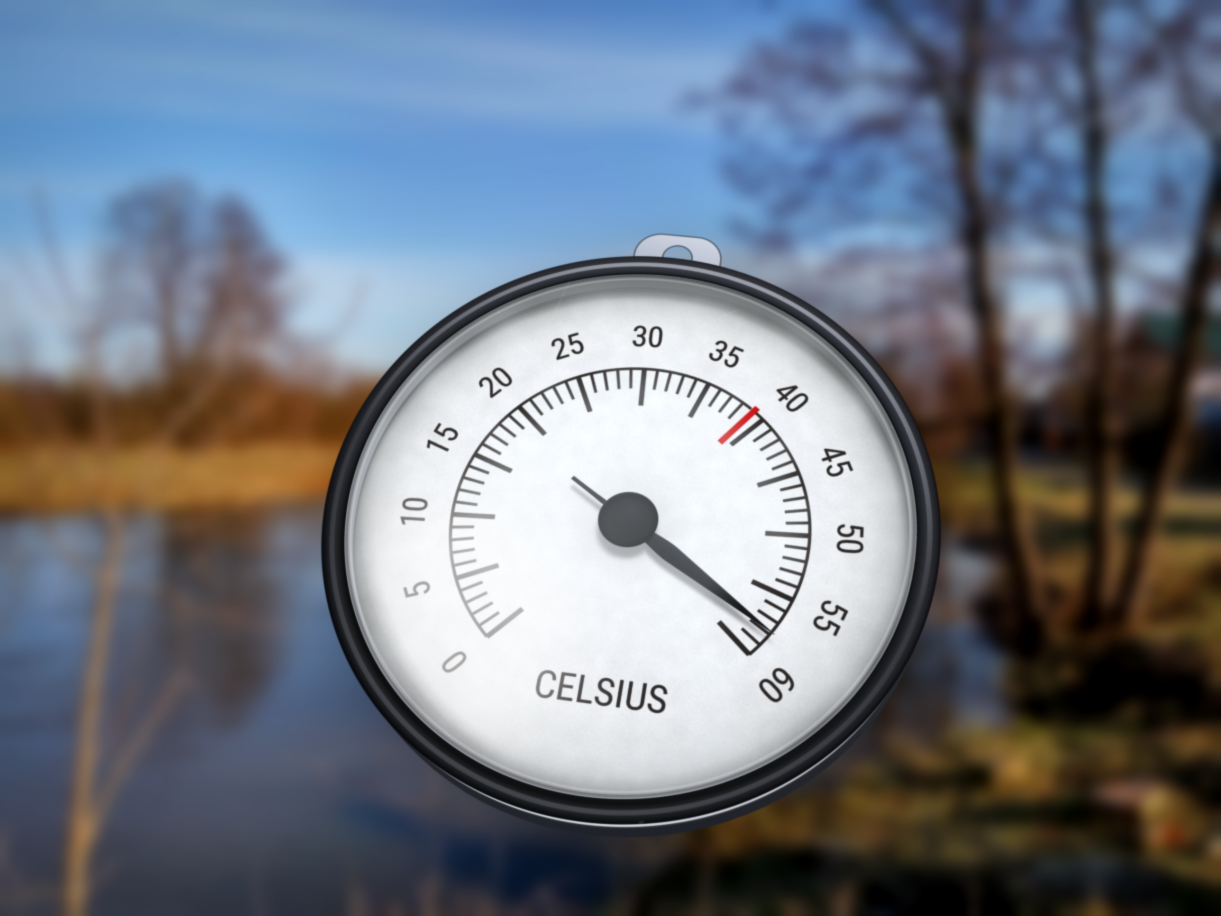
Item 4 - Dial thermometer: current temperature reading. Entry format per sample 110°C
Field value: 58°C
